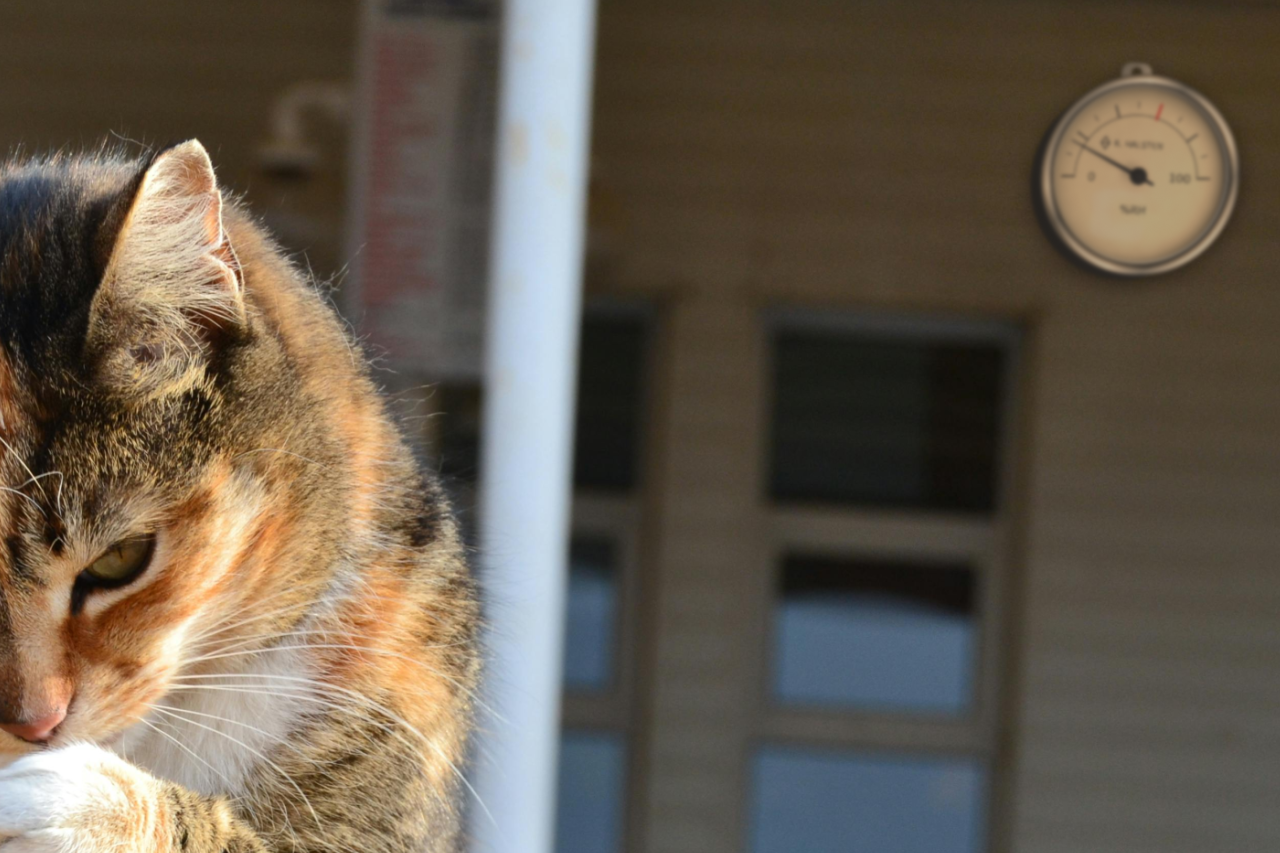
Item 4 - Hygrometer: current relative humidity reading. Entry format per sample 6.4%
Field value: 15%
